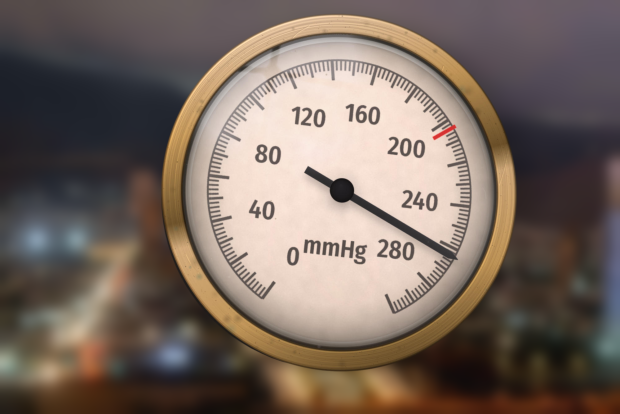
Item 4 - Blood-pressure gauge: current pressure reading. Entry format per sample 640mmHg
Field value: 264mmHg
